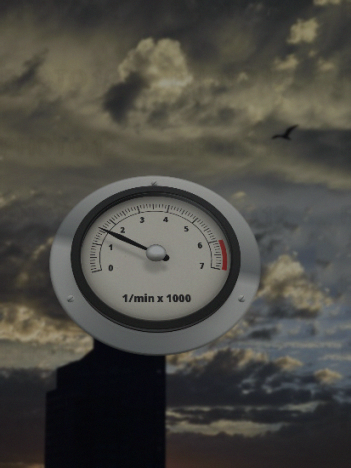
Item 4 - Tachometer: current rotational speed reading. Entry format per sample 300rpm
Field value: 1500rpm
